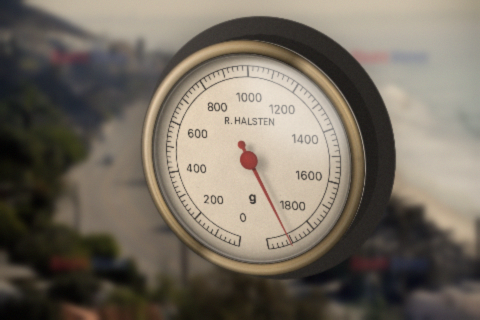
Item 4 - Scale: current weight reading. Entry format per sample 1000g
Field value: 1900g
